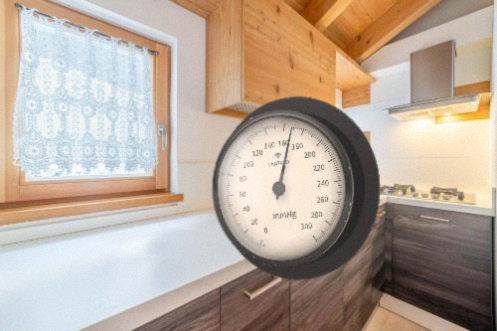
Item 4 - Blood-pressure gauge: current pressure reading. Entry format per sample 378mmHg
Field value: 170mmHg
